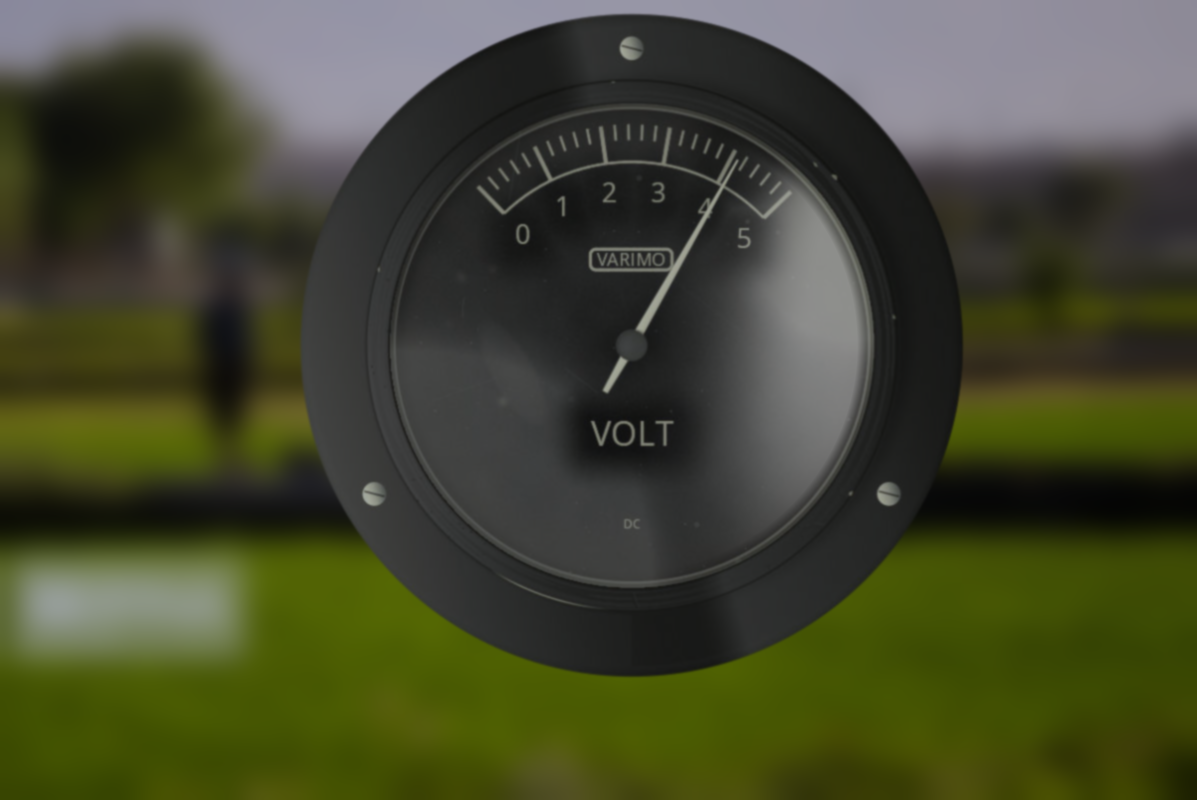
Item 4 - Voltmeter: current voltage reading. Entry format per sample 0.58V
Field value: 4.1V
